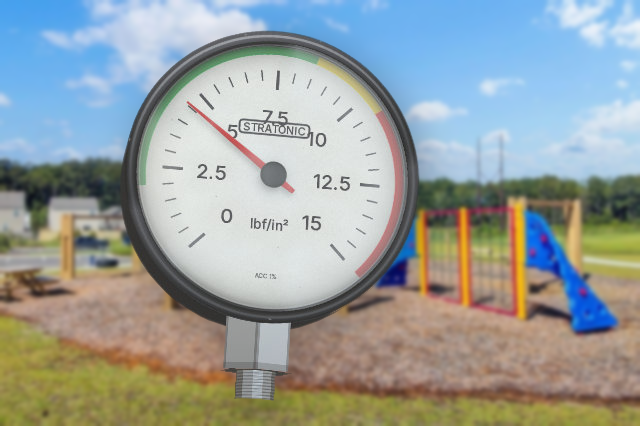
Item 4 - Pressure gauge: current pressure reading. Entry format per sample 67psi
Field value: 4.5psi
